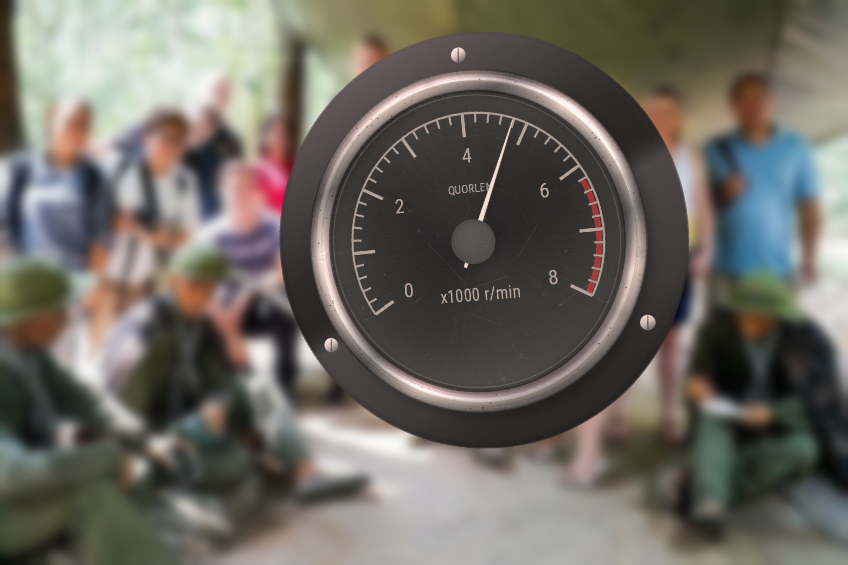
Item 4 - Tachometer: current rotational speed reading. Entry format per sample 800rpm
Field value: 4800rpm
